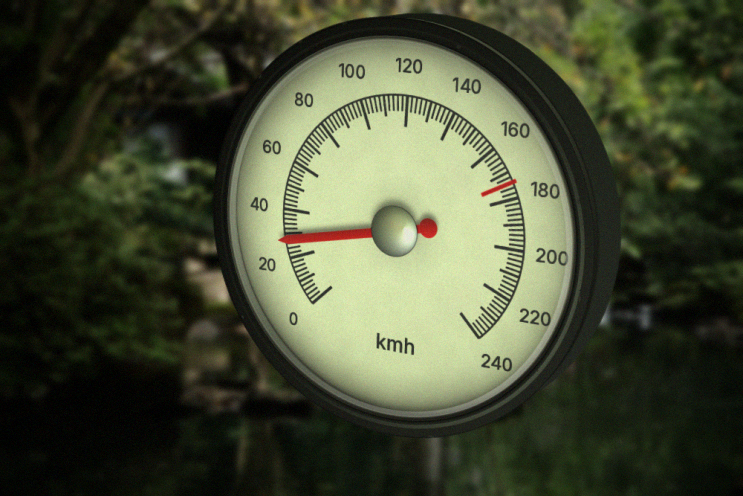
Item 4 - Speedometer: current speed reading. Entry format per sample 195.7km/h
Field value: 28km/h
